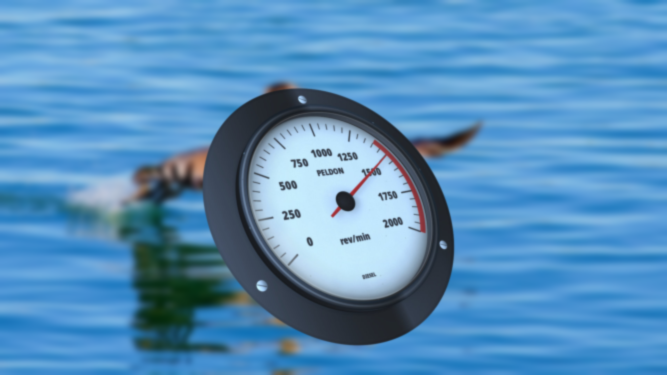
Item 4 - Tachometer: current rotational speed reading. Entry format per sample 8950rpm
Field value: 1500rpm
